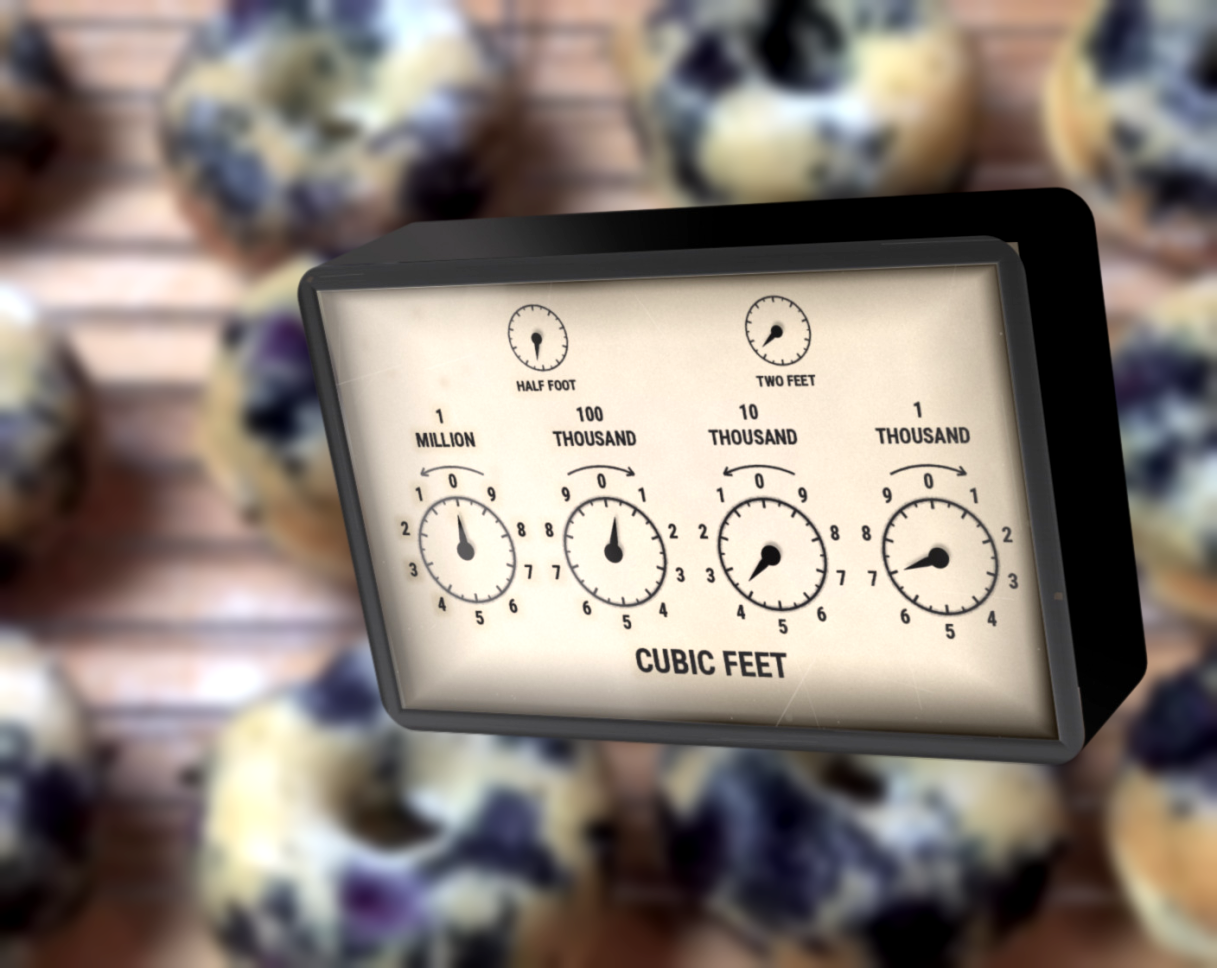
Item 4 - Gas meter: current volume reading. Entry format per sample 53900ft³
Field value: 3700ft³
